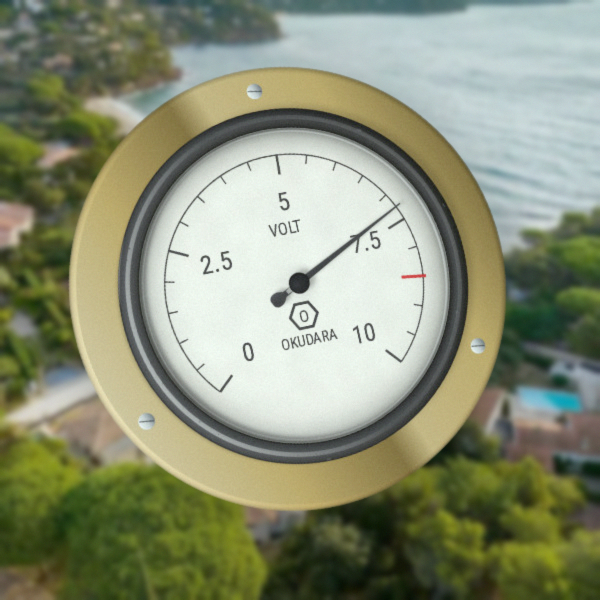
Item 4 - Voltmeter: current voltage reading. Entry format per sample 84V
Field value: 7.25V
